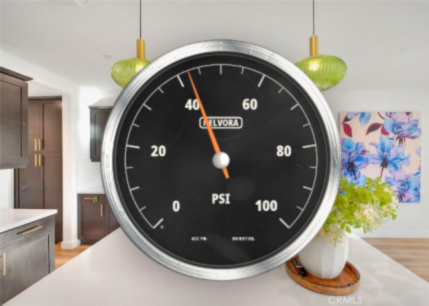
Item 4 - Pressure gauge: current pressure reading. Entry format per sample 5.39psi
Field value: 42.5psi
